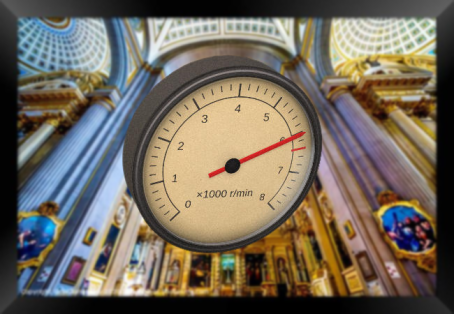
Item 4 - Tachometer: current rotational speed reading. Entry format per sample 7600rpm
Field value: 6000rpm
